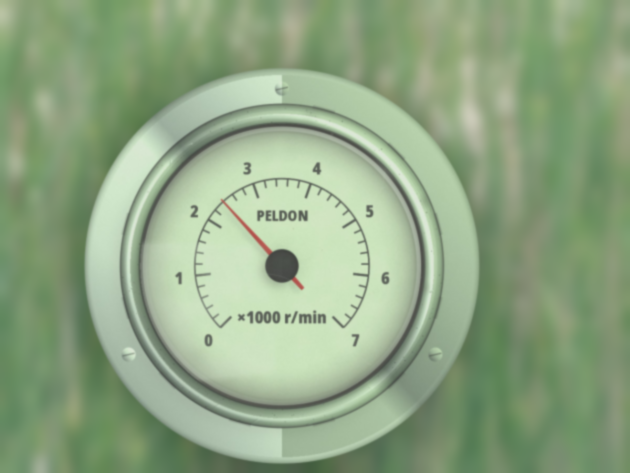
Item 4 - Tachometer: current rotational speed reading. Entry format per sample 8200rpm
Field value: 2400rpm
